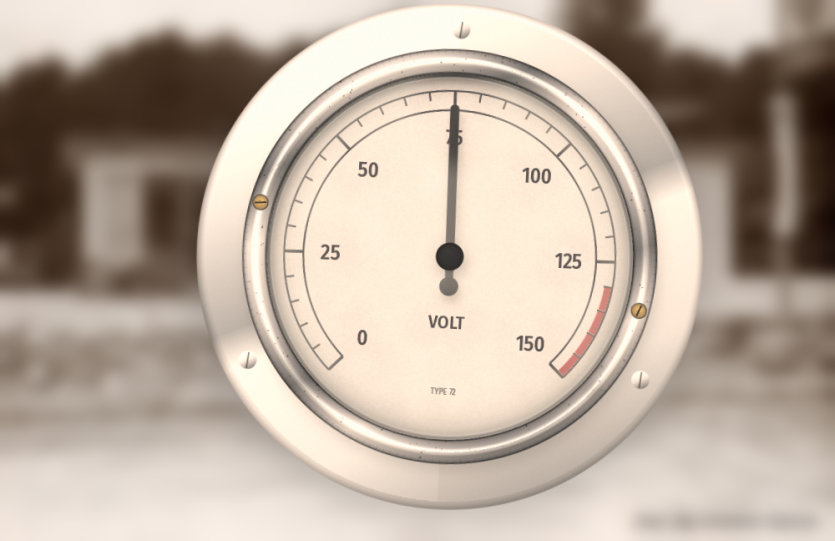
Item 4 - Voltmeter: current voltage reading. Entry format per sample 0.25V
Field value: 75V
